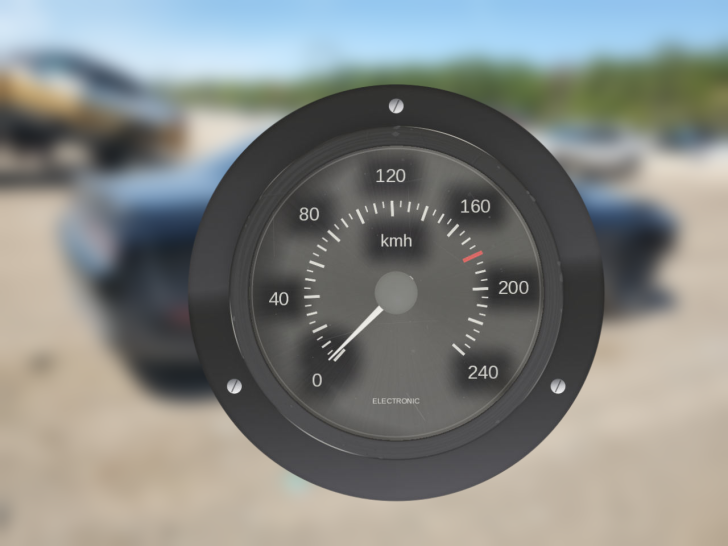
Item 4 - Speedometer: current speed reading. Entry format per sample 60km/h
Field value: 2.5km/h
